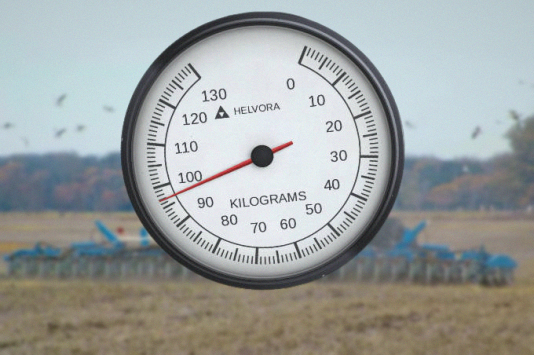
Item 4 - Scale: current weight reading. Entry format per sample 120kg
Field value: 97kg
